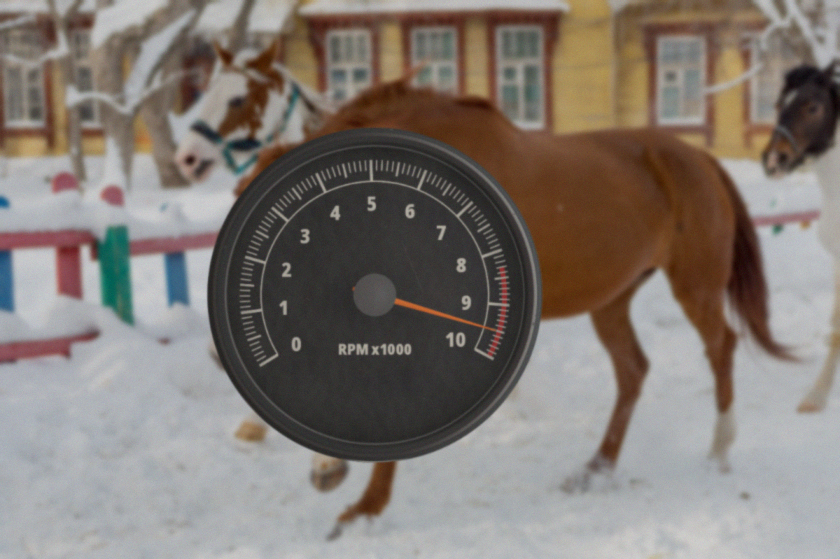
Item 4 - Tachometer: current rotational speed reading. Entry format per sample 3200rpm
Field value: 9500rpm
